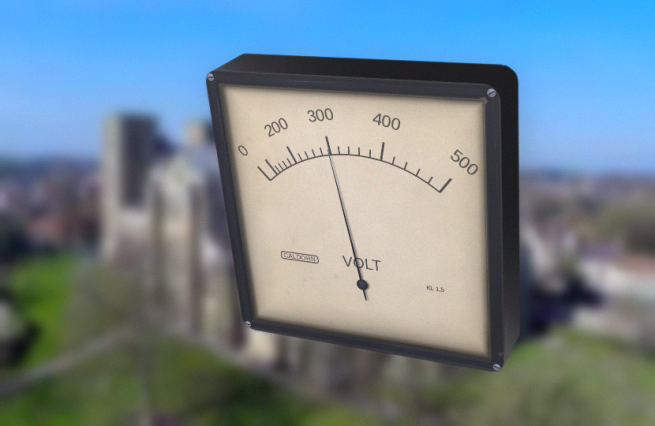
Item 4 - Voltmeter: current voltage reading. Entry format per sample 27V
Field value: 300V
